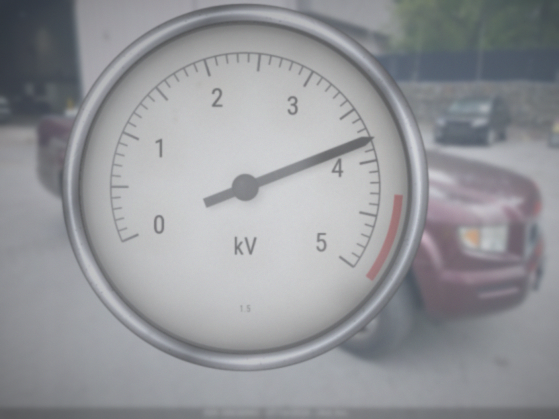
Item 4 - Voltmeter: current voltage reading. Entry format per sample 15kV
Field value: 3.8kV
